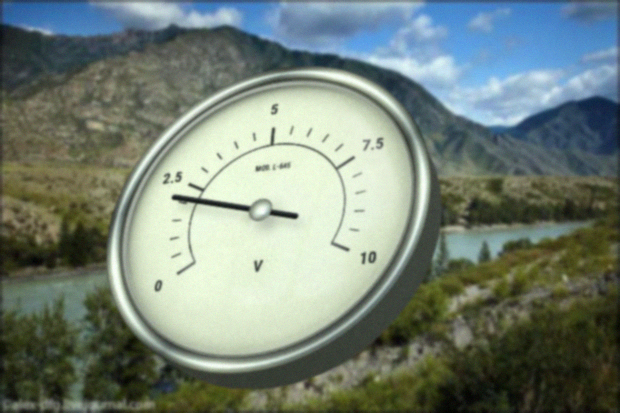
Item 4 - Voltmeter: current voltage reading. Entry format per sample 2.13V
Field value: 2V
